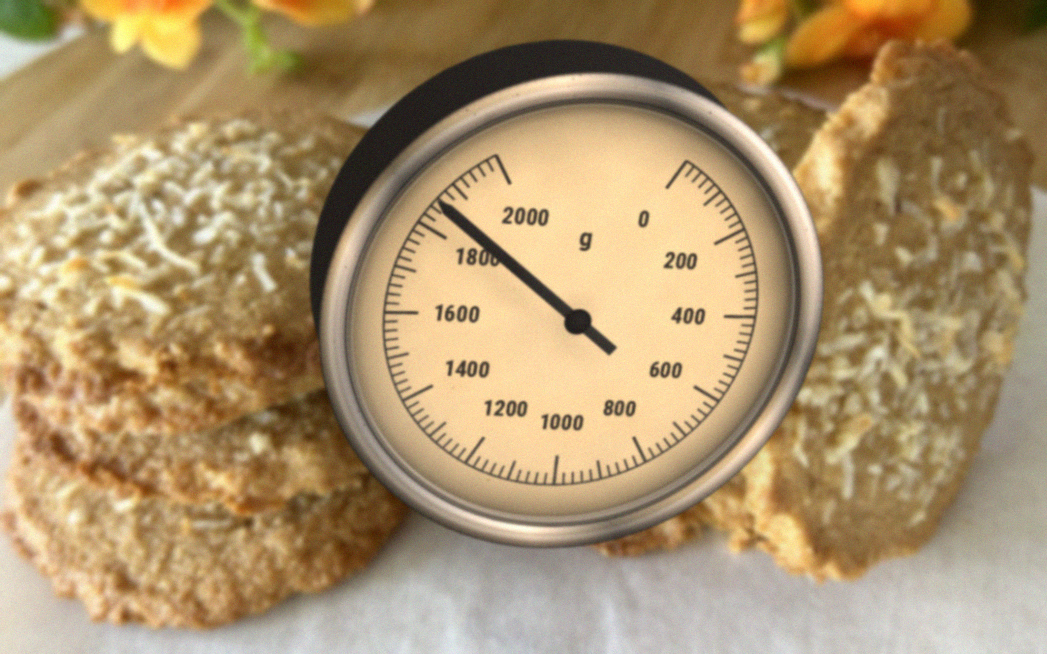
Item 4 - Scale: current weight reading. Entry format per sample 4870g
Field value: 1860g
